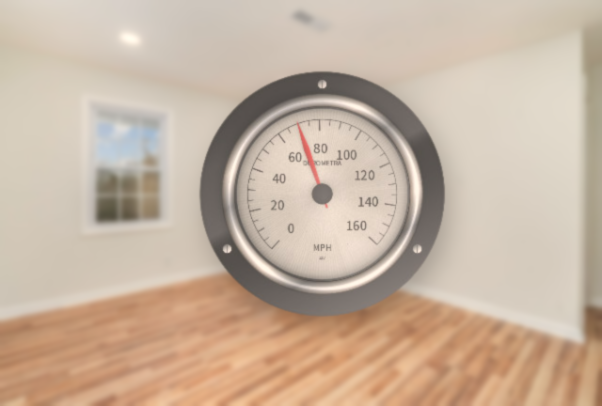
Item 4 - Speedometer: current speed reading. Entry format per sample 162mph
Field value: 70mph
